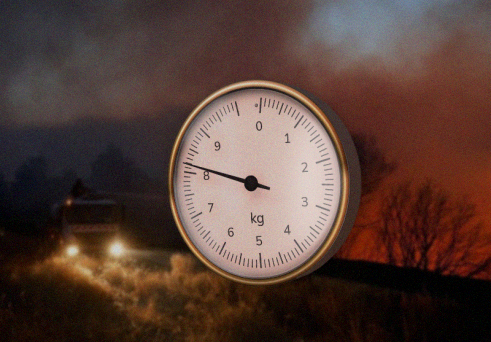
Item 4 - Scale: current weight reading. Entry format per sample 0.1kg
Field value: 8.2kg
